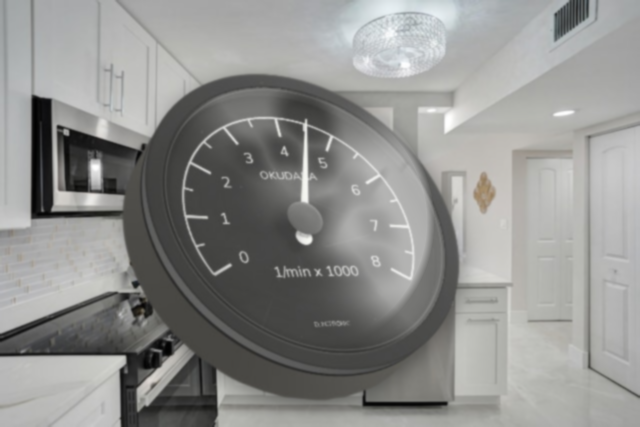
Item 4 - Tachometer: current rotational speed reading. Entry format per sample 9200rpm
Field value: 4500rpm
